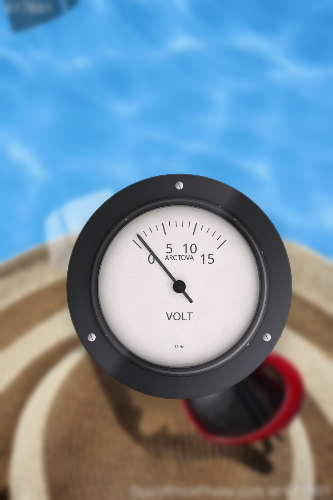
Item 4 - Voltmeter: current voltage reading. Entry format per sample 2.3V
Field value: 1V
